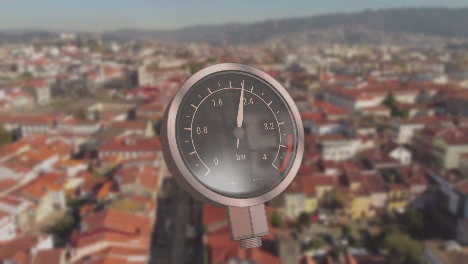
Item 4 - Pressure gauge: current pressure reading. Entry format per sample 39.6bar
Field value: 2.2bar
